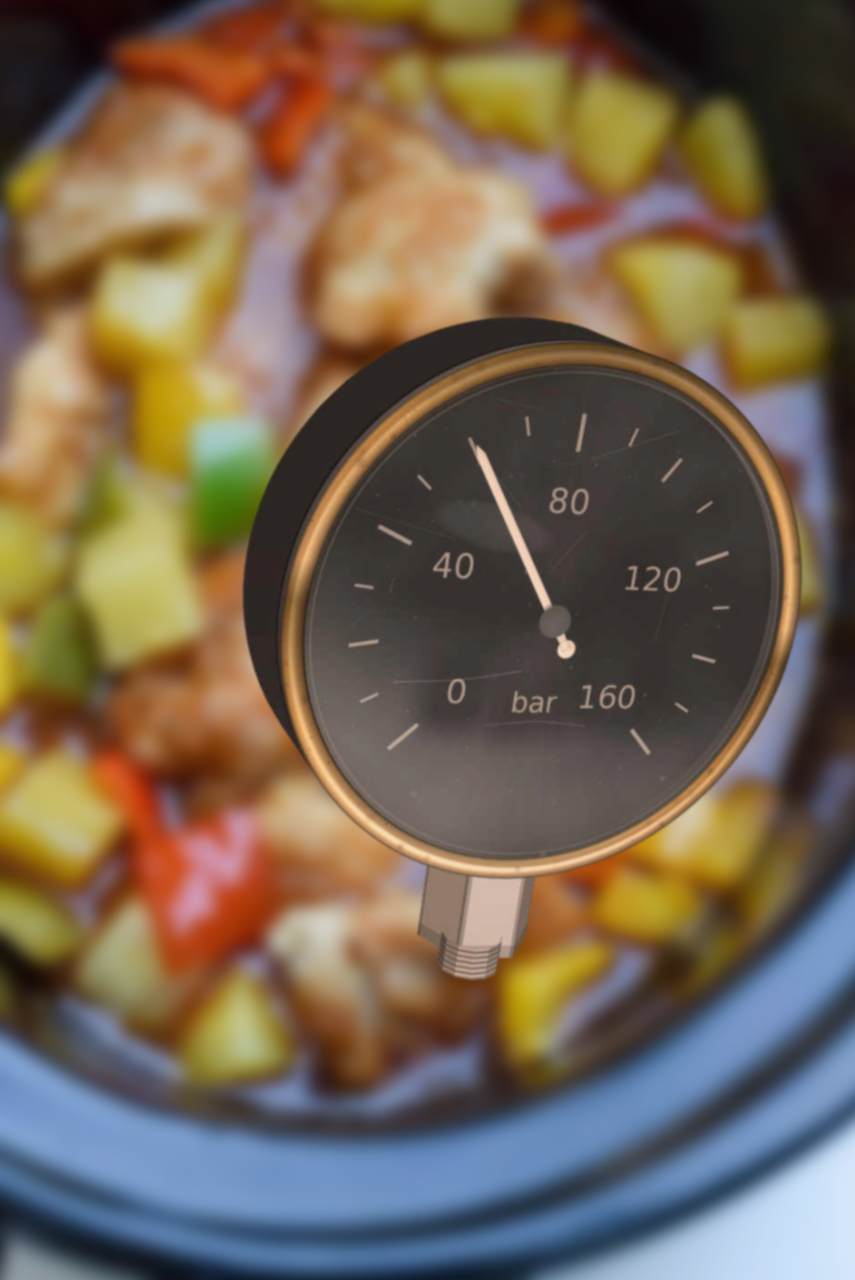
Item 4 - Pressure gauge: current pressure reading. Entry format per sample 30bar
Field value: 60bar
